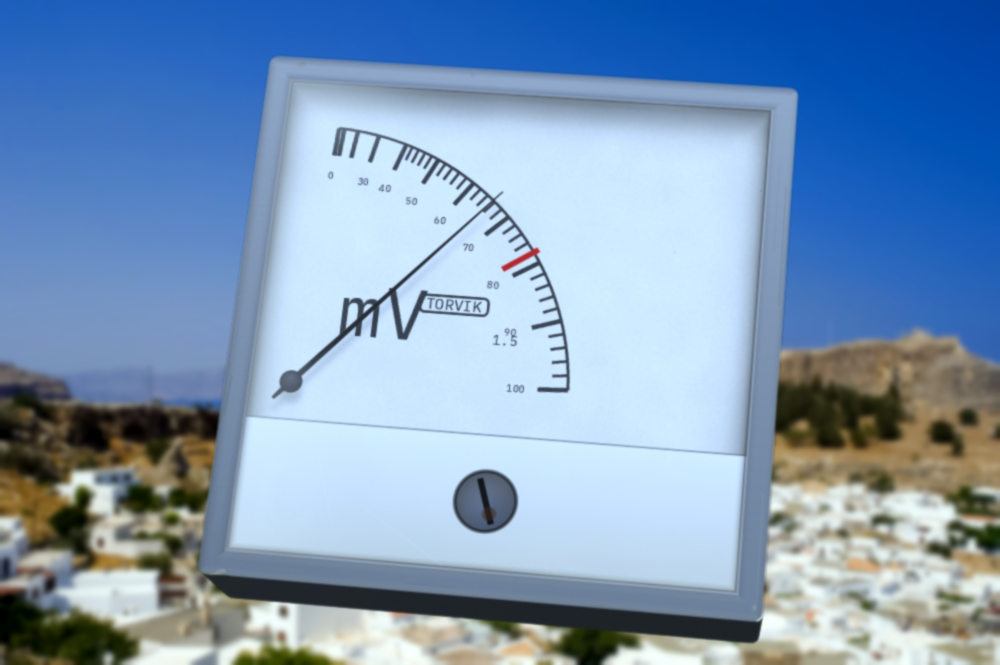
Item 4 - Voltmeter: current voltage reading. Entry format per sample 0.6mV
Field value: 66mV
